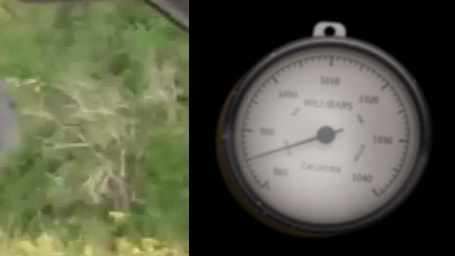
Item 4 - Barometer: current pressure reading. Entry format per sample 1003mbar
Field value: 985mbar
